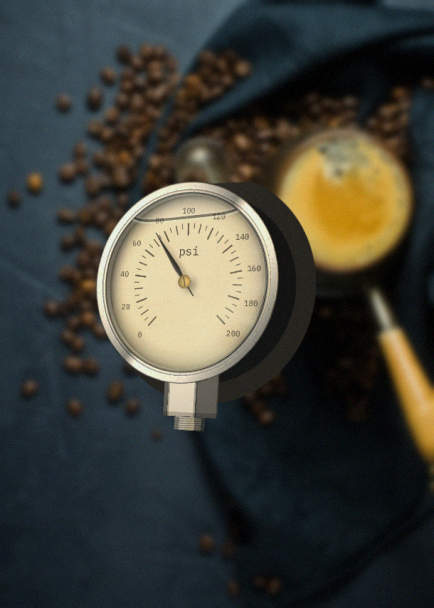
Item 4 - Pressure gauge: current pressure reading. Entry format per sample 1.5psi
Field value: 75psi
